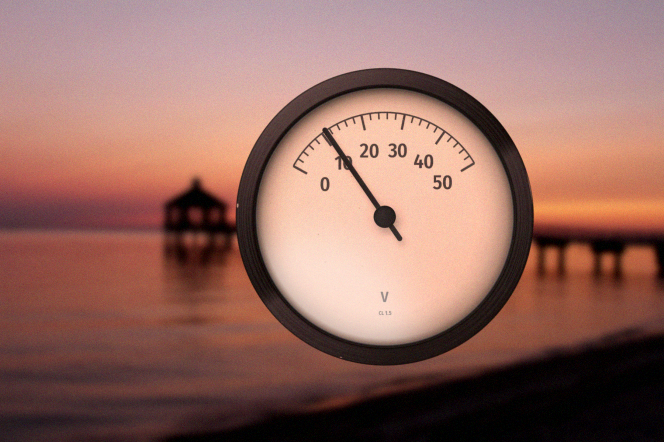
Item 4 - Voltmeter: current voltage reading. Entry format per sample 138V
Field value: 11V
